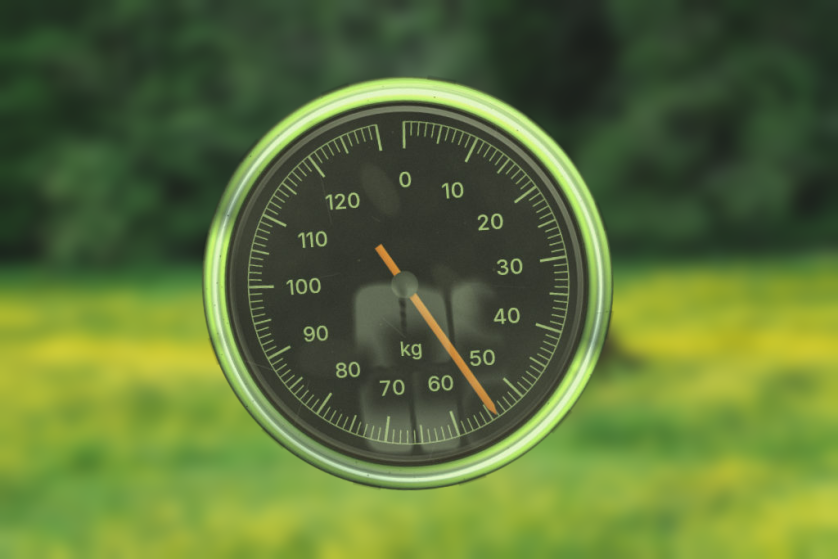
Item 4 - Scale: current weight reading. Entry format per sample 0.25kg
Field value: 54kg
